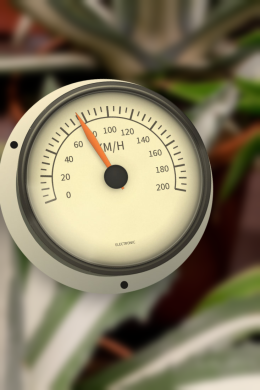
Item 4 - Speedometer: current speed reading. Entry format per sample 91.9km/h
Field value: 75km/h
